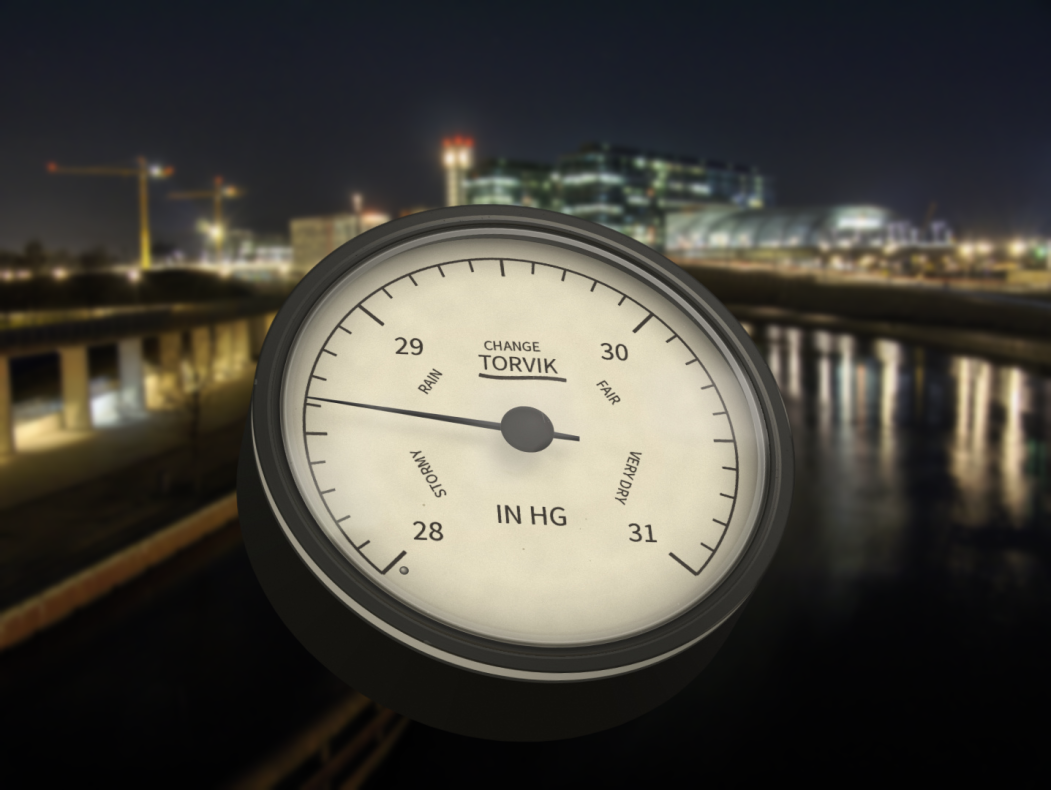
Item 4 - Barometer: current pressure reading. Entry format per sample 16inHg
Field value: 28.6inHg
